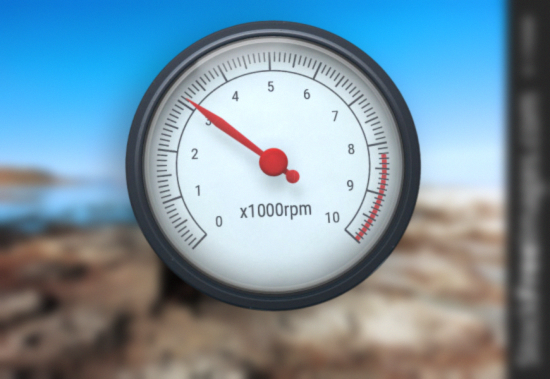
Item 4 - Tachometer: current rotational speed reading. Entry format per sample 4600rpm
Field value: 3100rpm
